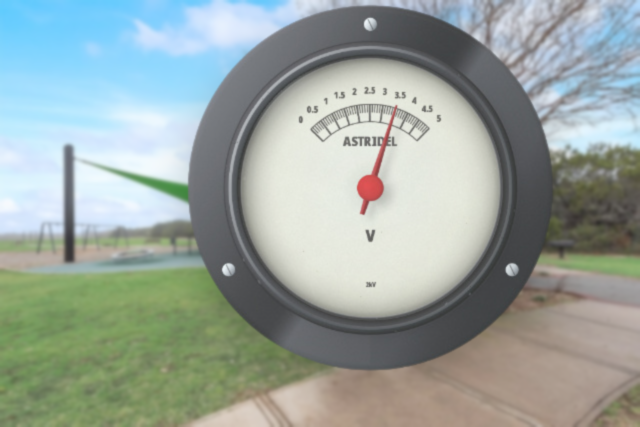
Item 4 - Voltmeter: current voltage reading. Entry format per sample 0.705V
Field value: 3.5V
